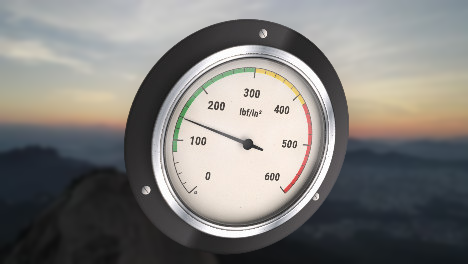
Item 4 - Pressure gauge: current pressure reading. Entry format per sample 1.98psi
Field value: 140psi
